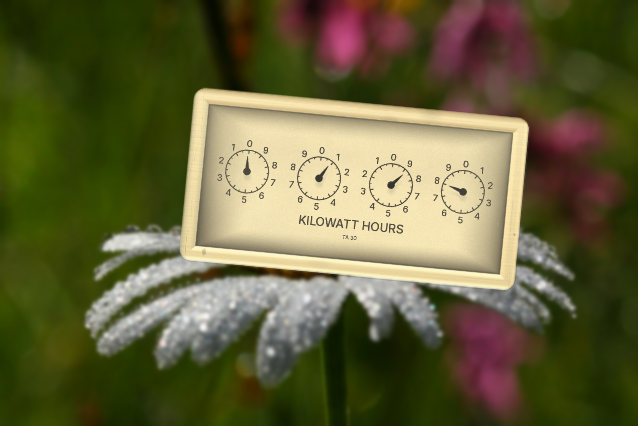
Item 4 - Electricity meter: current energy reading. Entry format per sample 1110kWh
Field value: 88kWh
